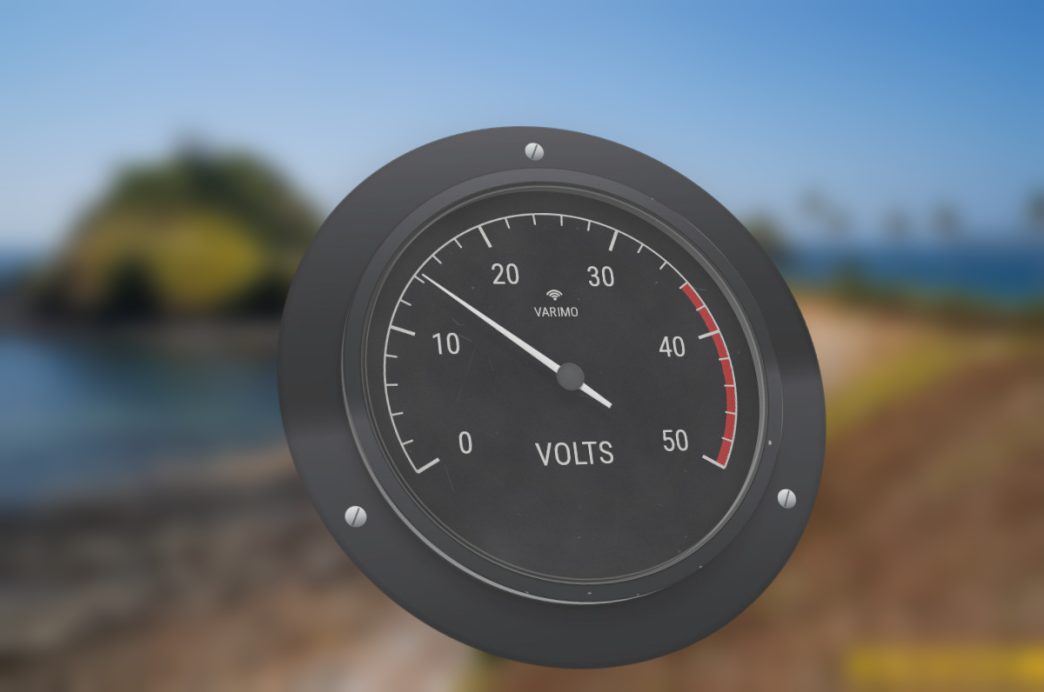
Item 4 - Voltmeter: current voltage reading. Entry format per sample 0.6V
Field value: 14V
